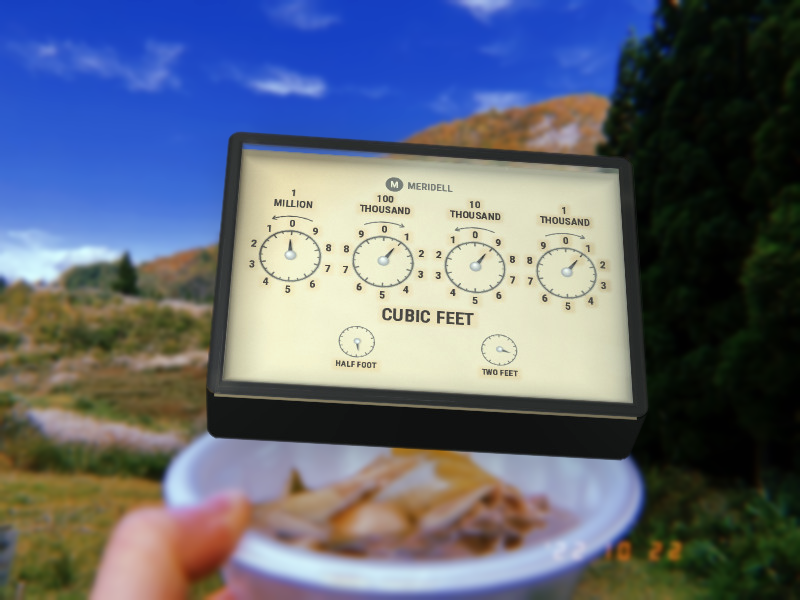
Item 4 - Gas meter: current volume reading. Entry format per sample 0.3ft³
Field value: 9100ft³
